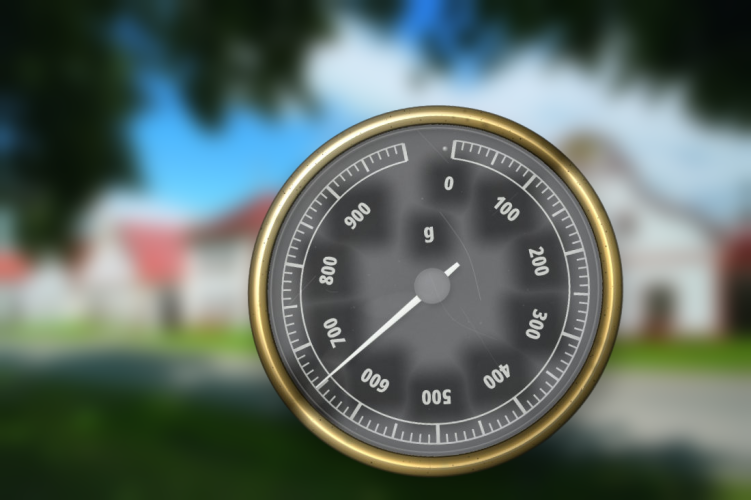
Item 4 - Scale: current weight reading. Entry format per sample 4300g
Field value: 650g
